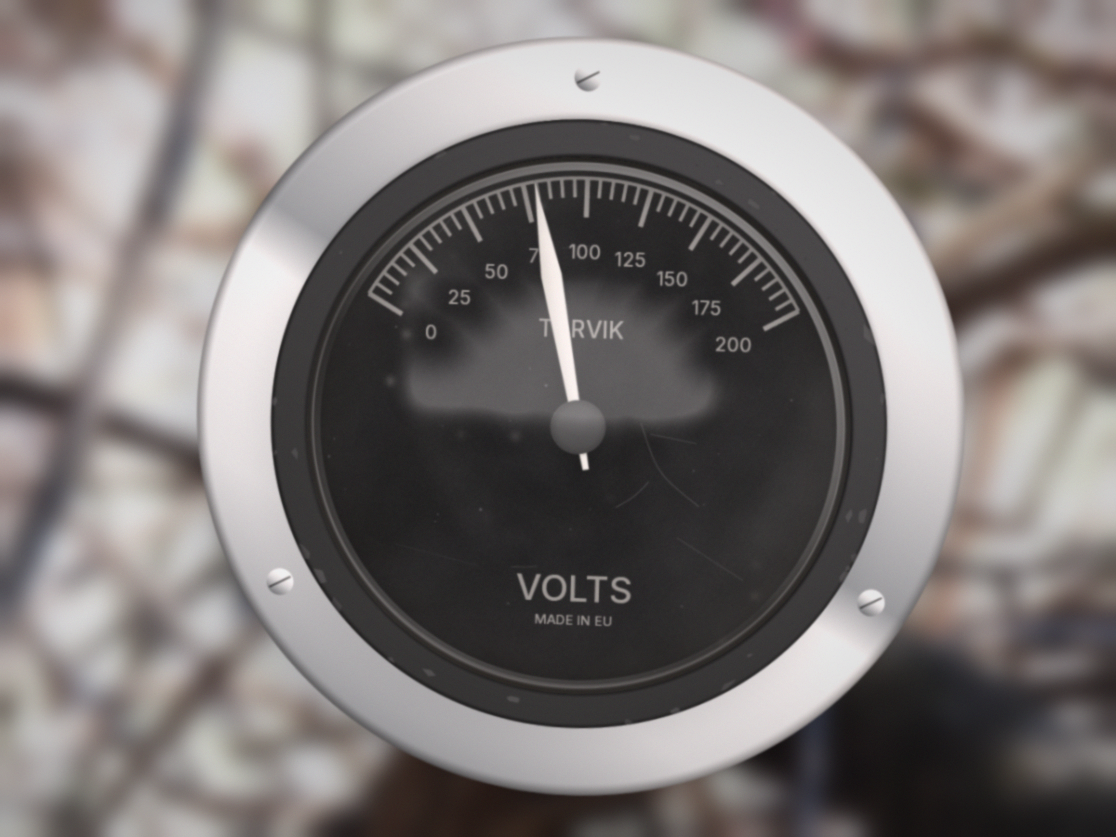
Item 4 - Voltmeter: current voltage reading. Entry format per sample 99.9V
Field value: 80V
